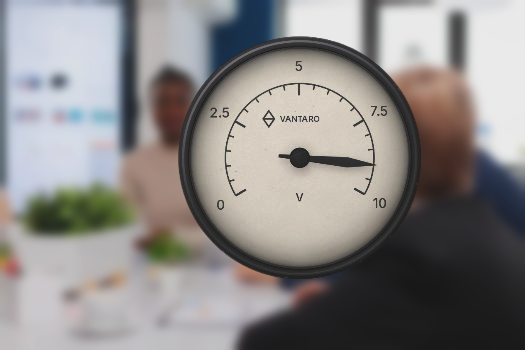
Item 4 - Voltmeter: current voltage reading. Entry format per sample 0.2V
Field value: 9V
